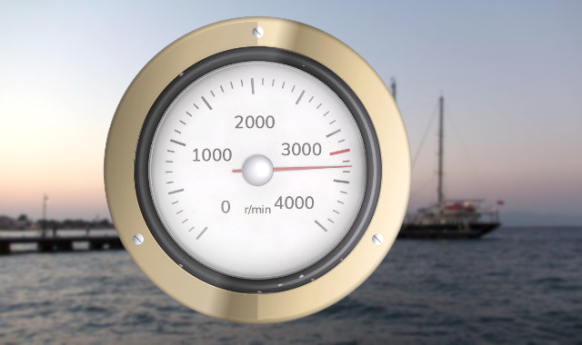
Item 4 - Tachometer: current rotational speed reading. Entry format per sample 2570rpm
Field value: 3350rpm
